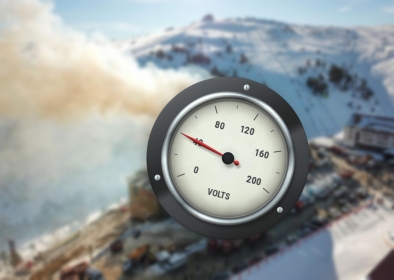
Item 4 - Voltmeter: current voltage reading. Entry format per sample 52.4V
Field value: 40V
